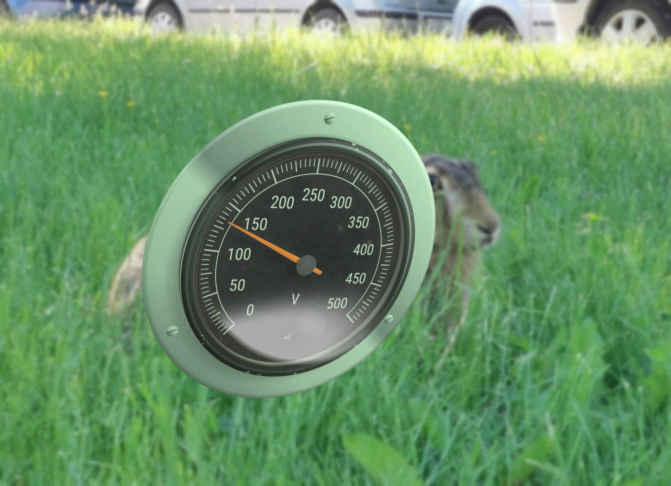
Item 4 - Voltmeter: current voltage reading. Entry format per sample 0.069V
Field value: 135V
